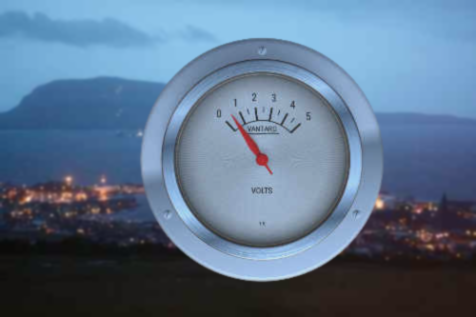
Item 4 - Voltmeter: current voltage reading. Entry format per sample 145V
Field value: 0.5V
